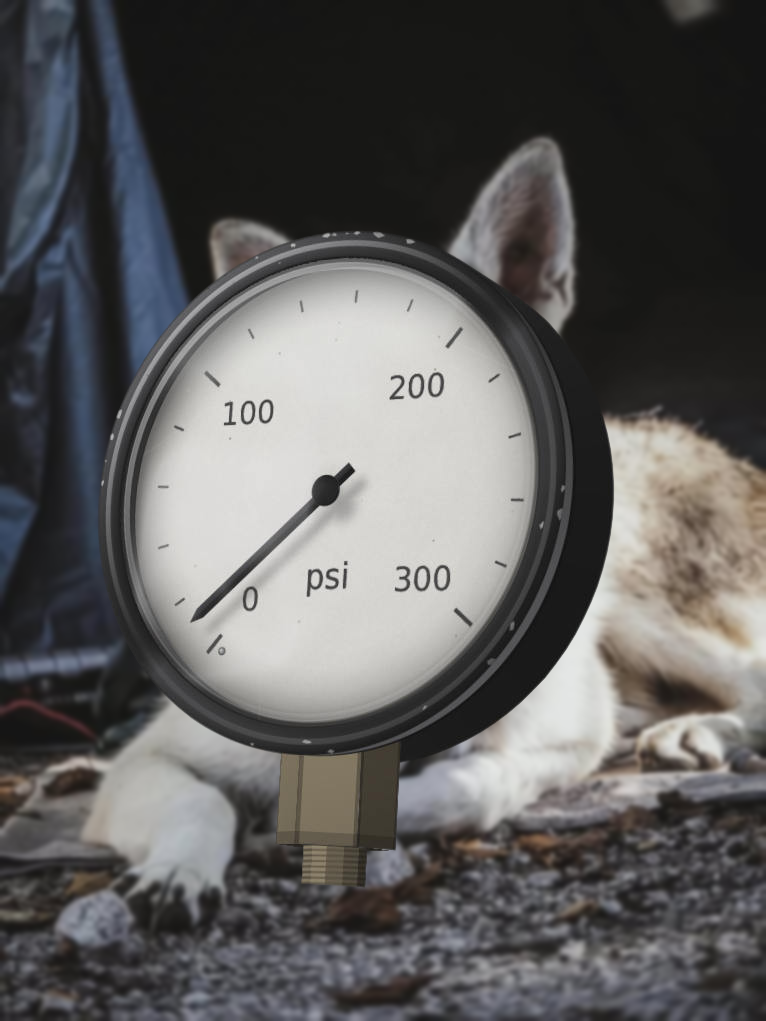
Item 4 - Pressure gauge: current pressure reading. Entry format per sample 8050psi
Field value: 10psi
